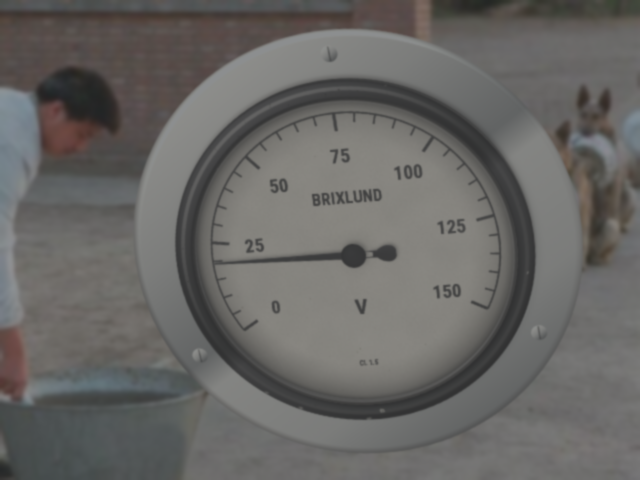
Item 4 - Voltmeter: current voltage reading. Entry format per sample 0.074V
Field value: 20V
